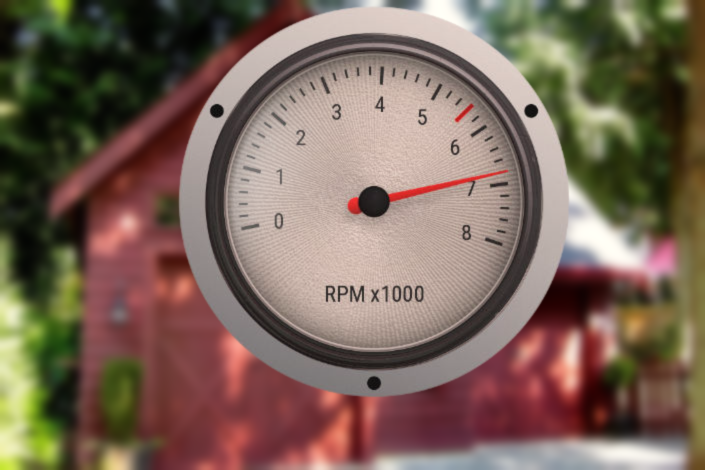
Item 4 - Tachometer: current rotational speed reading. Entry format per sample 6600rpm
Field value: 6800rpm
